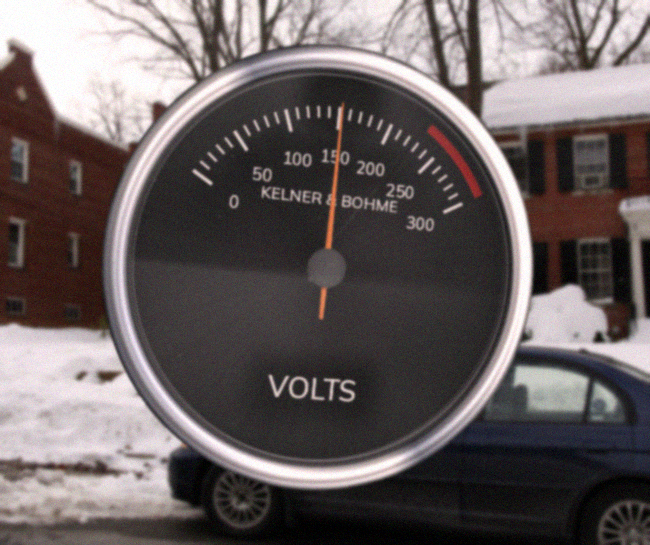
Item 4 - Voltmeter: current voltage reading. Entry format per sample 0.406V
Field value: 150V
